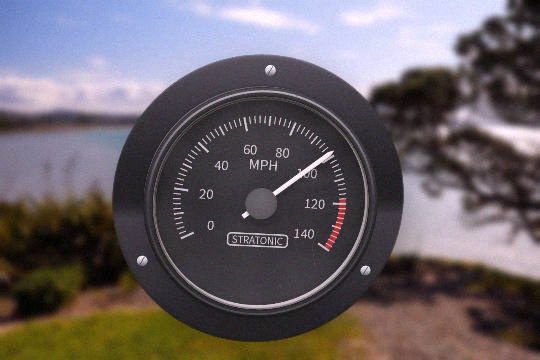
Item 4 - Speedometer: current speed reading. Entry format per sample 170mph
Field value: 98mph
